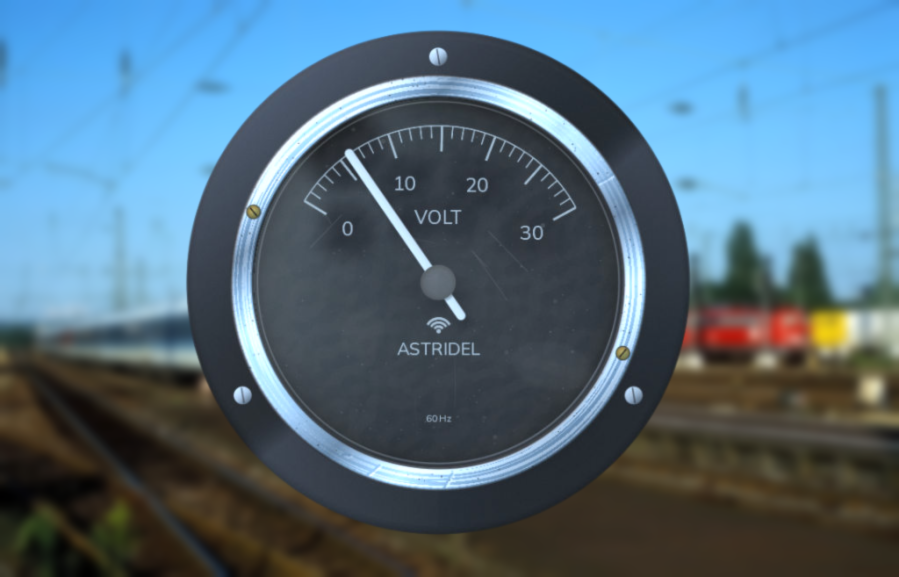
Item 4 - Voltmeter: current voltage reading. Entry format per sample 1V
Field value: 6V
